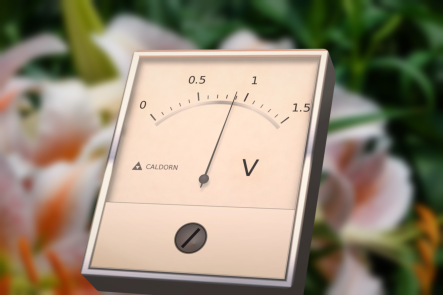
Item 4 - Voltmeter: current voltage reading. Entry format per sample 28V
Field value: 0.9V
